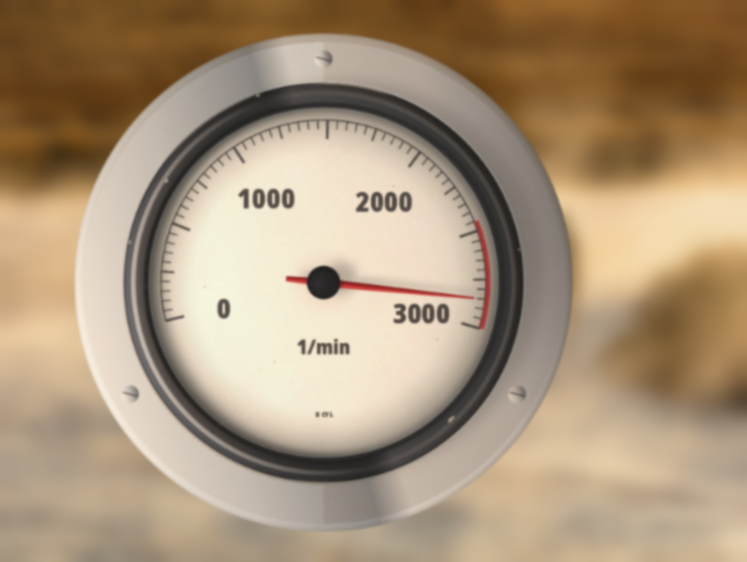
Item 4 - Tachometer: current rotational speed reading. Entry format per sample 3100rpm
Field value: 2850rpm
